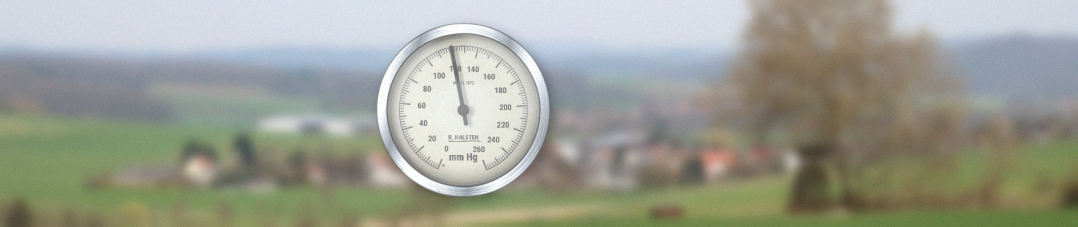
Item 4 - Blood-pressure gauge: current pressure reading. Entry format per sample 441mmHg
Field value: 120mmHg
